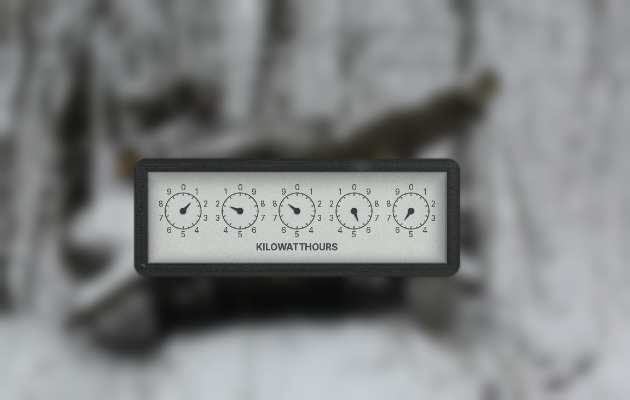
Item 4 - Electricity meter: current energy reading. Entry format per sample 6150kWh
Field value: 11856kWh
